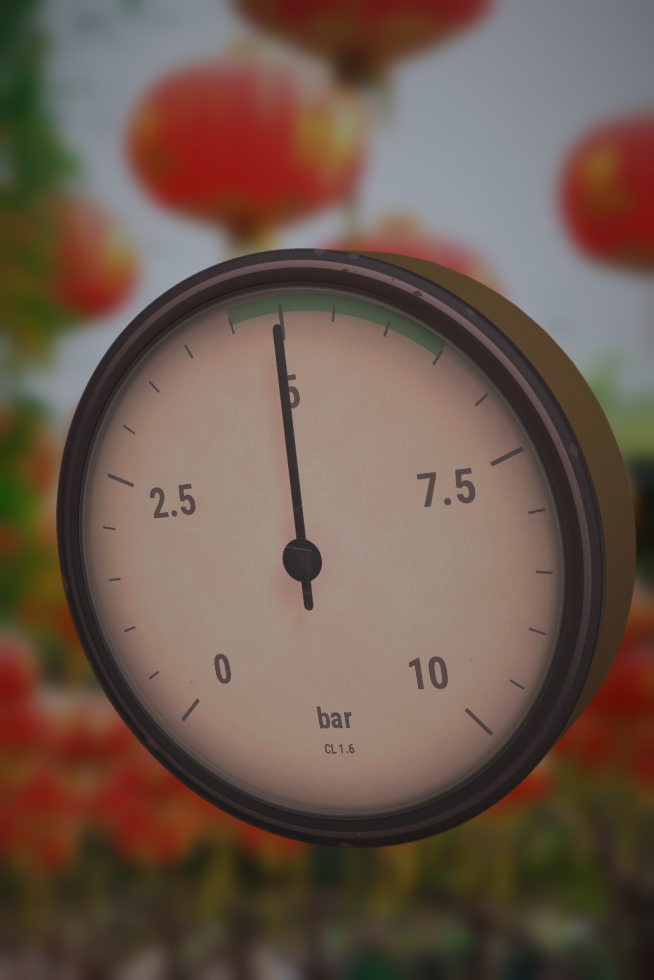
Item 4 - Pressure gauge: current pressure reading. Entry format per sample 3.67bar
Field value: 5bar
